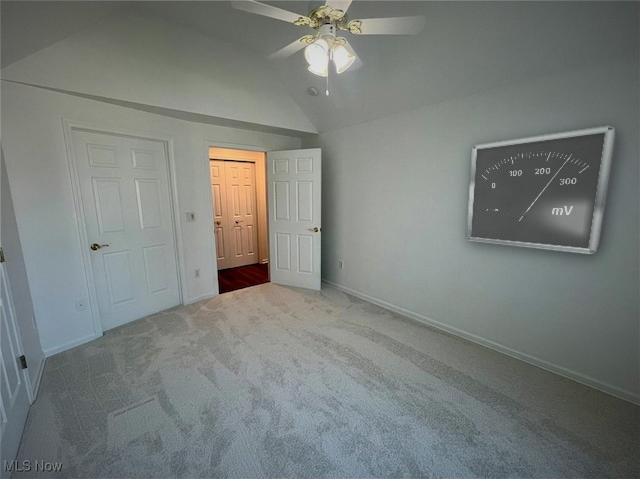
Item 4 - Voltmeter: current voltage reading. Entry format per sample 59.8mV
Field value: 250mV
